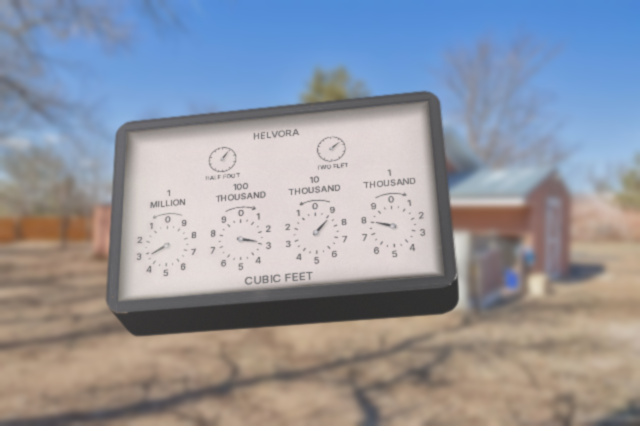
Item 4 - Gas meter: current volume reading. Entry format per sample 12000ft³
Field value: 328800ft³
